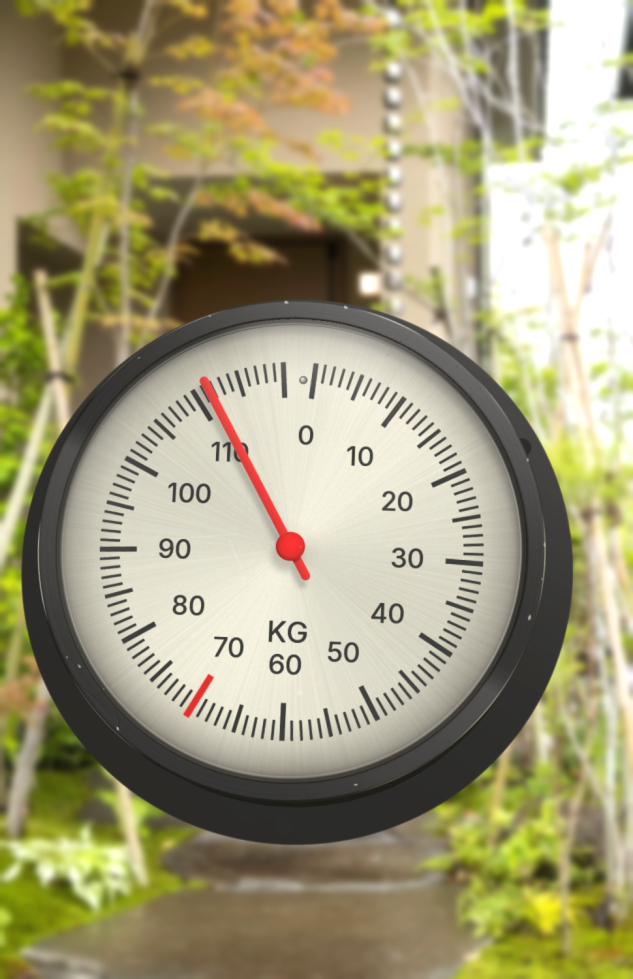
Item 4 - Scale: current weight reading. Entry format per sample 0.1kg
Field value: 111.5kg
